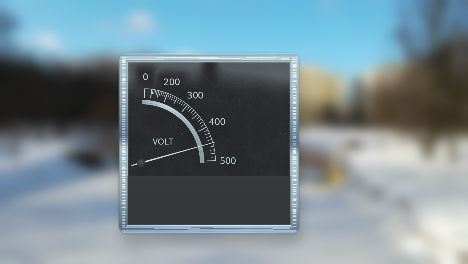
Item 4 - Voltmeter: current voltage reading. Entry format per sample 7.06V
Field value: 450V
